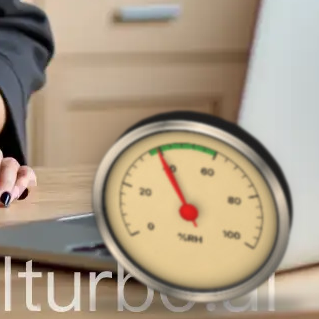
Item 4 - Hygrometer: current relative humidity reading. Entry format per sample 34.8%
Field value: 40%
